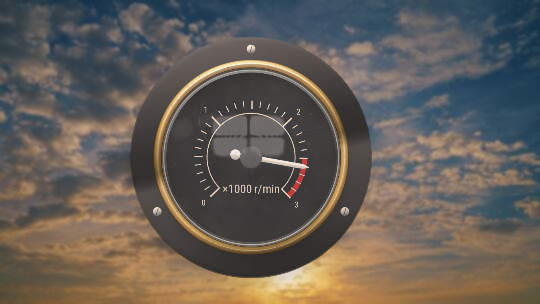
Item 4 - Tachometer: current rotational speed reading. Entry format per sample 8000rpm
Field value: 2600rpm
